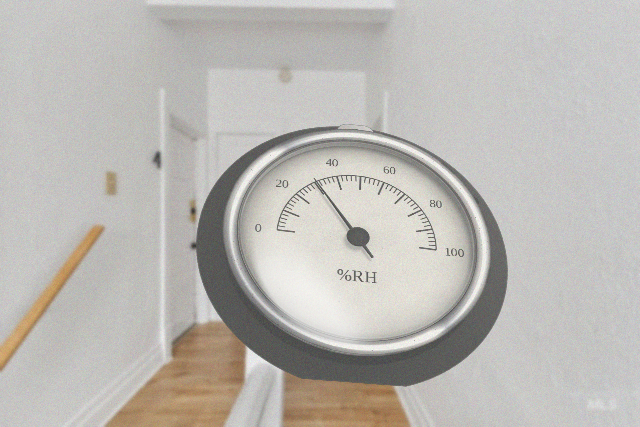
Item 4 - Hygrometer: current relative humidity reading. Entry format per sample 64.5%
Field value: 30%
